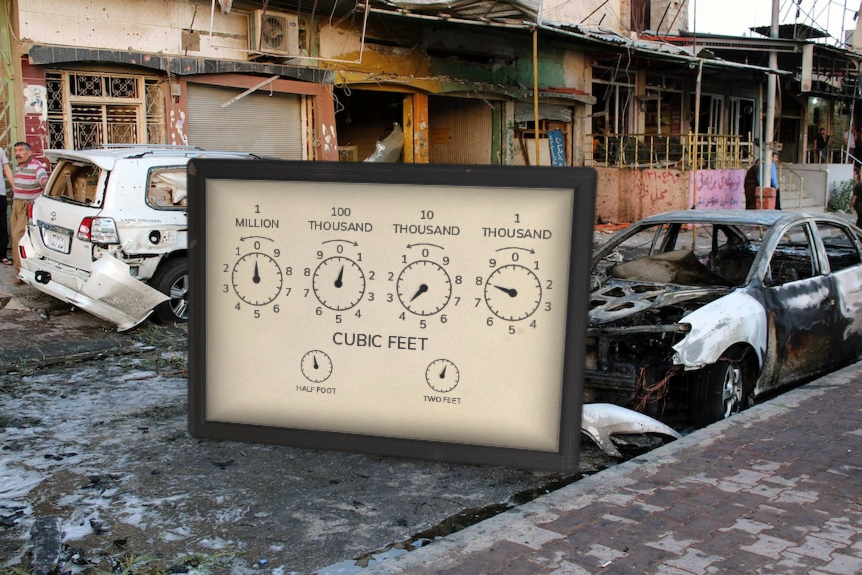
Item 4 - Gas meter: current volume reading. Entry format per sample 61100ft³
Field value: 3800ft³
